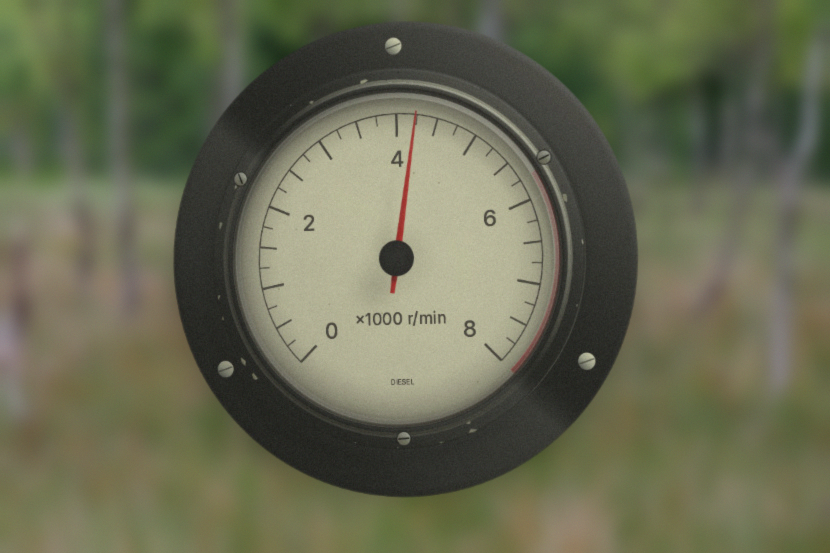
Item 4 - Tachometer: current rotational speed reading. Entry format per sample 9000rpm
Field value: 4250rpm
